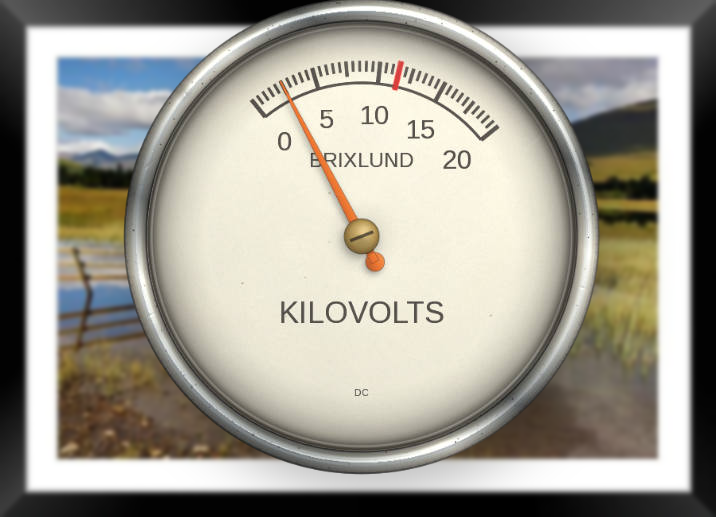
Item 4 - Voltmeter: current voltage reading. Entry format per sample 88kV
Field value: 2.5kV
